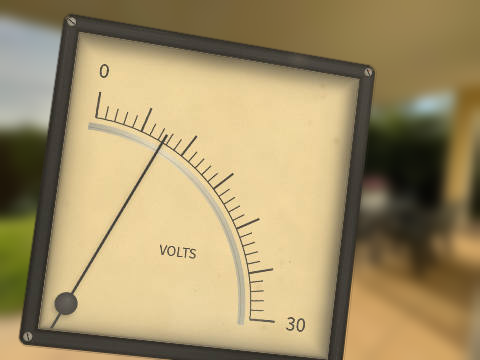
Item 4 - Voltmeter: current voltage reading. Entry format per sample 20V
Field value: 7.5V
